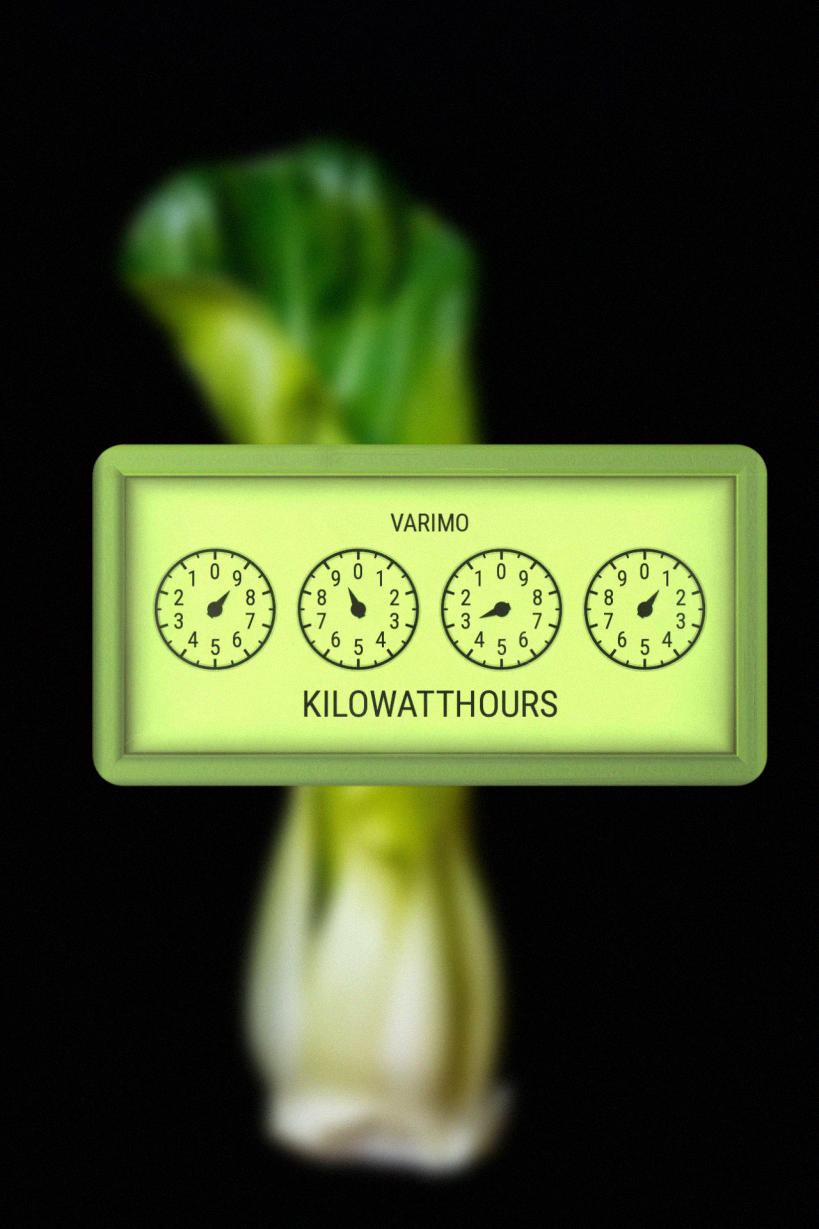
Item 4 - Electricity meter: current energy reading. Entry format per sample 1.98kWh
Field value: 8931kWh
